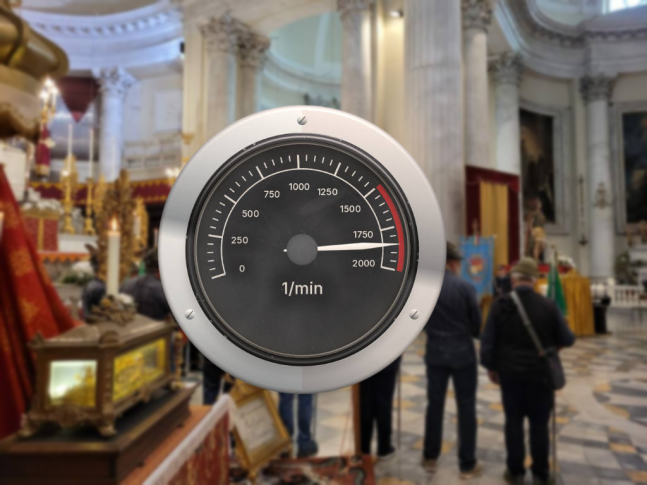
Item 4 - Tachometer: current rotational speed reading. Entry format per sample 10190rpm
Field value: 1850rpm
